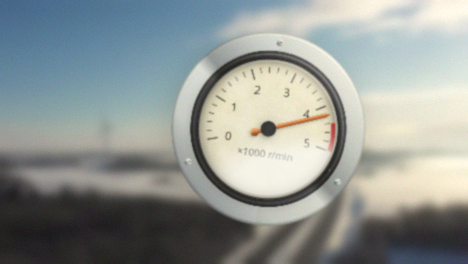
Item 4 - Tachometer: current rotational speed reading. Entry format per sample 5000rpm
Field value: 4200rpm
